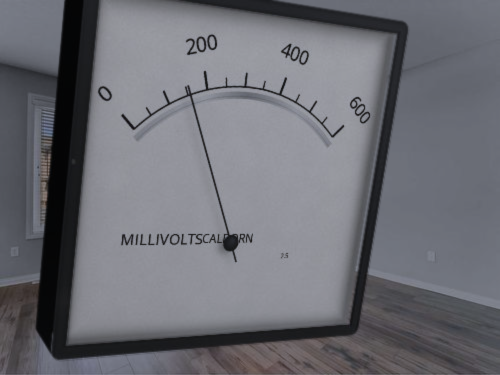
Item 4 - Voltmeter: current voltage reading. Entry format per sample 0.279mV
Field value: 150mV
